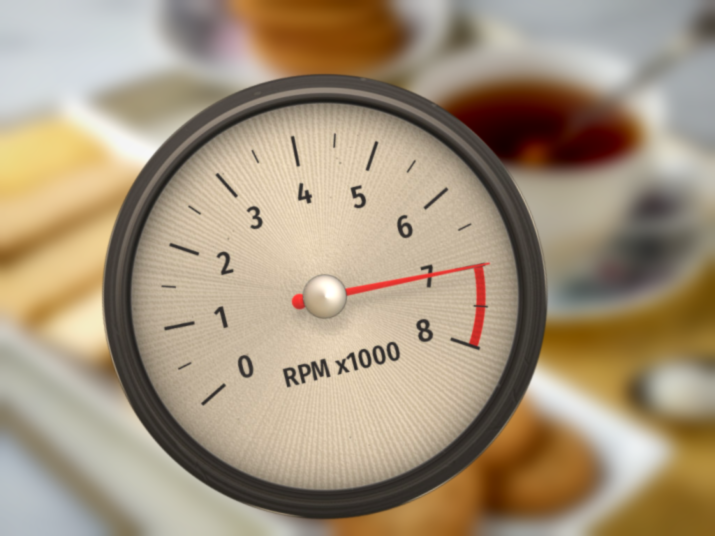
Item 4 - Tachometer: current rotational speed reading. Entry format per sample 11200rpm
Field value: 7000rpm
